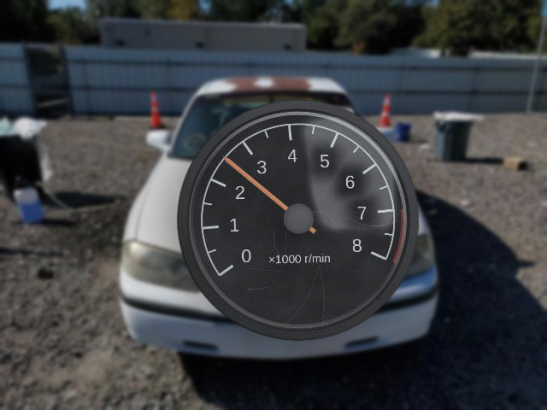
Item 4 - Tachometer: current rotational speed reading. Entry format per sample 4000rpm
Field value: 2500rpm
